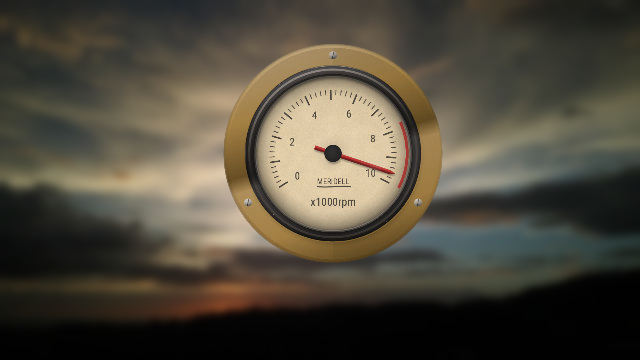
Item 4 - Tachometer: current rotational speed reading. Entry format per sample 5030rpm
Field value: 9600rpm
